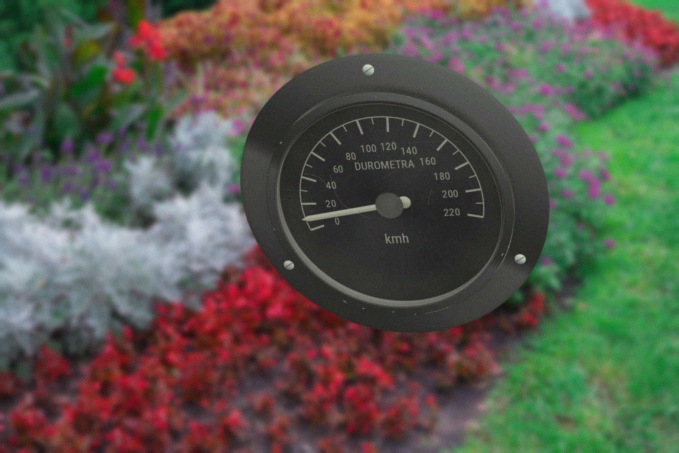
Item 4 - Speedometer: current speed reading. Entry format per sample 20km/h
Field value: 10km/h
